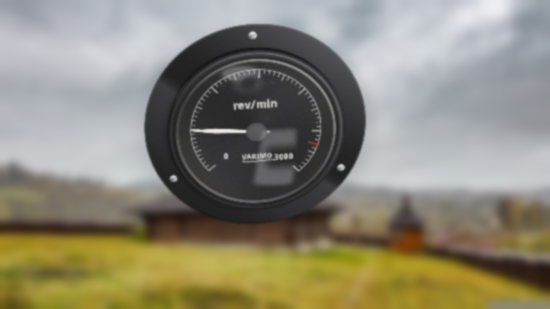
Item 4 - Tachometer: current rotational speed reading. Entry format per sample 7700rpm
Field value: 500rpm
